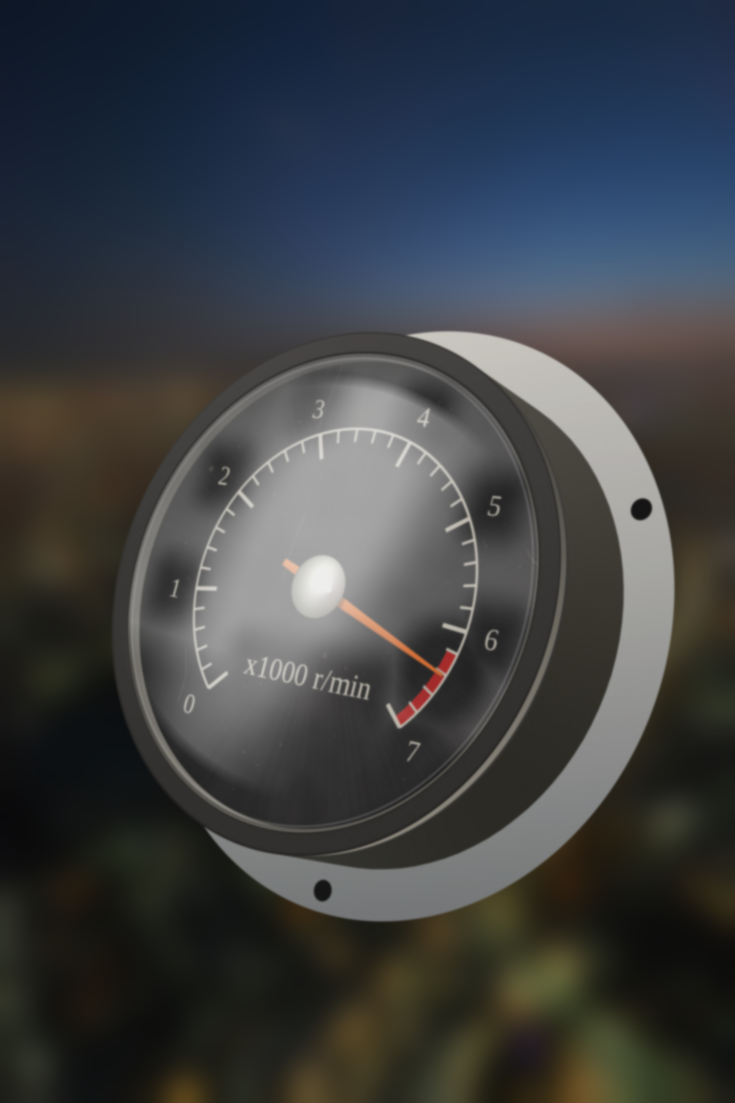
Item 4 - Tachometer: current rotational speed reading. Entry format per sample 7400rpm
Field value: 6400rpm
